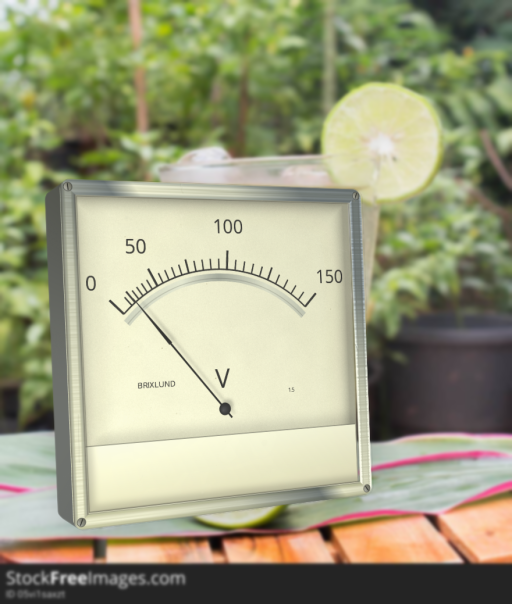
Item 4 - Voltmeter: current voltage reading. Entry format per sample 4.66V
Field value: 25V
